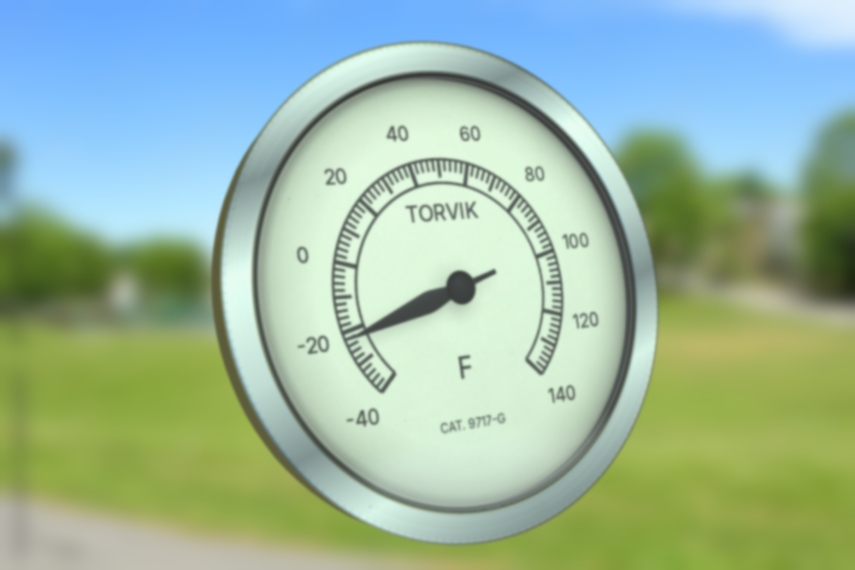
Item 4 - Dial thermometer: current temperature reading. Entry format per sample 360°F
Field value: -22°F
